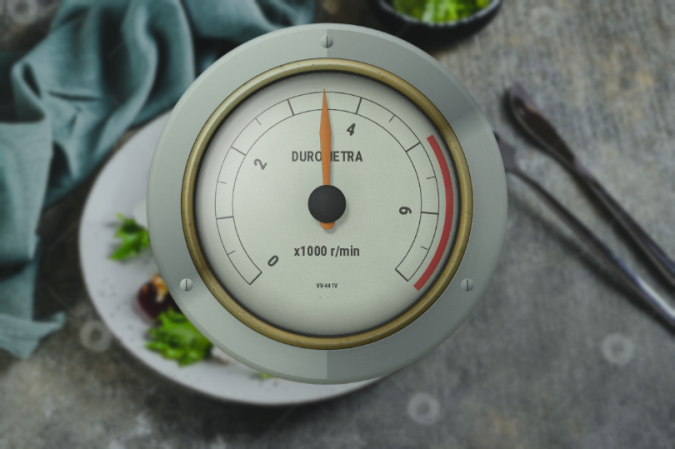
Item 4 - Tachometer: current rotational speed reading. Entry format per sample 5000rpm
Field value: 3500rpm
